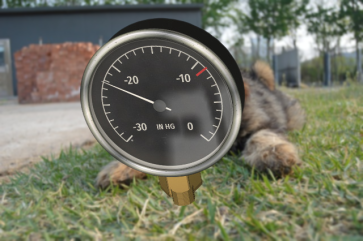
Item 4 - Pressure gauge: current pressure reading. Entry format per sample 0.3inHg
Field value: -22inHg
